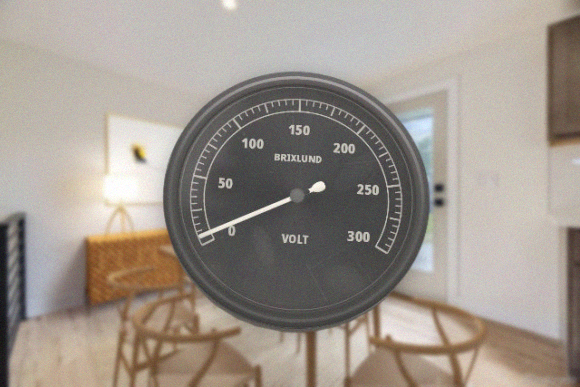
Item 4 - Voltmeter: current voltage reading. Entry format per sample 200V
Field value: 5V
